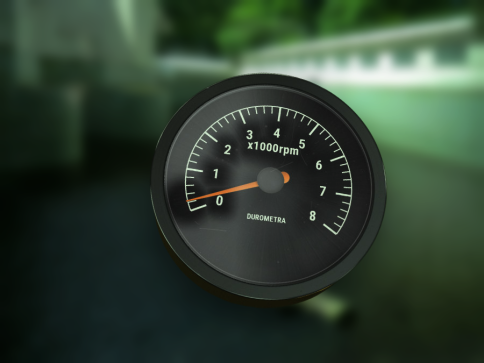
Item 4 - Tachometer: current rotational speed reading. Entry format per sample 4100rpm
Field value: 200rpm
